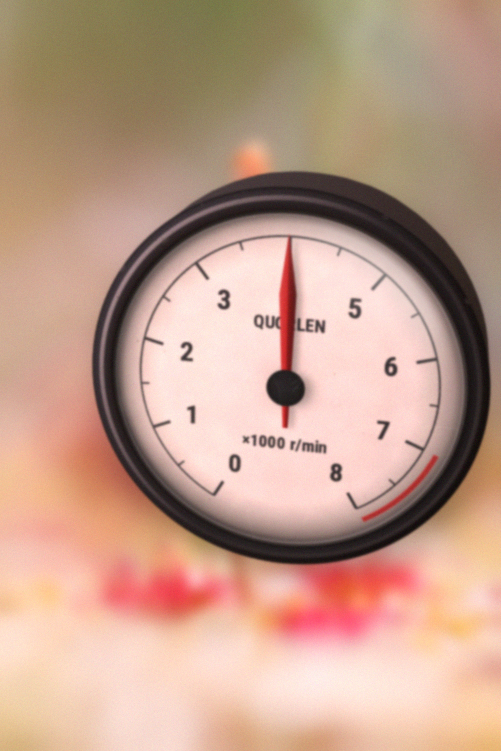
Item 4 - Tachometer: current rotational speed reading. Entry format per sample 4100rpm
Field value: 4000rpm
